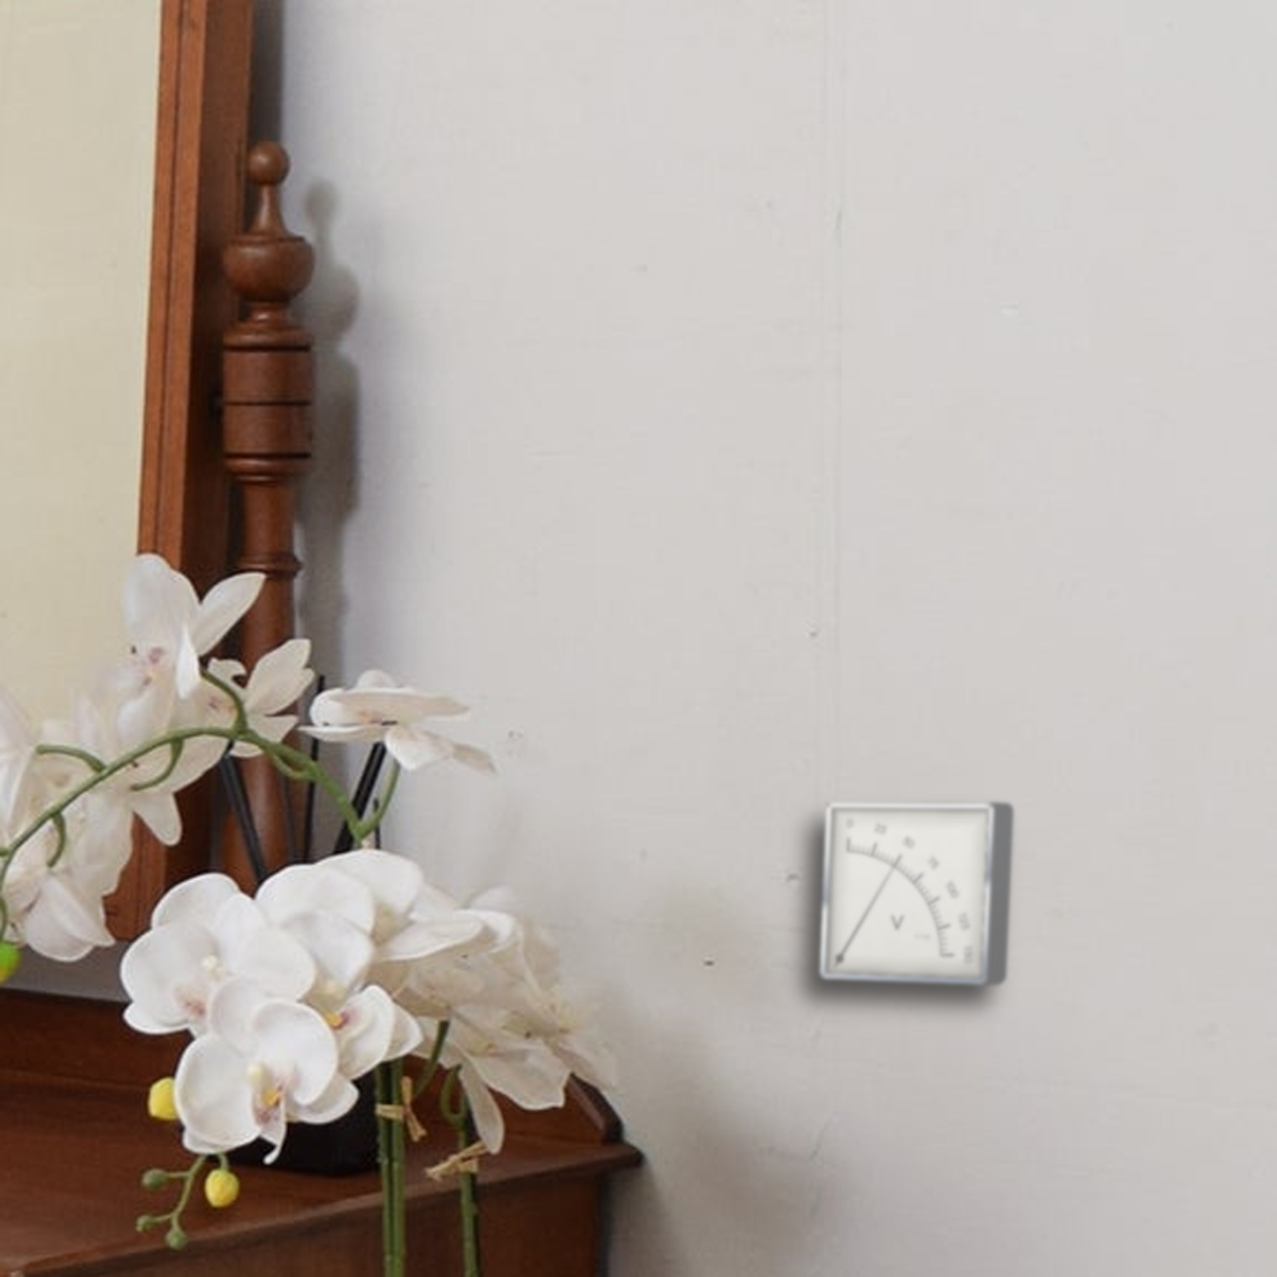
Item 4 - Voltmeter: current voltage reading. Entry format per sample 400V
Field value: 50V
